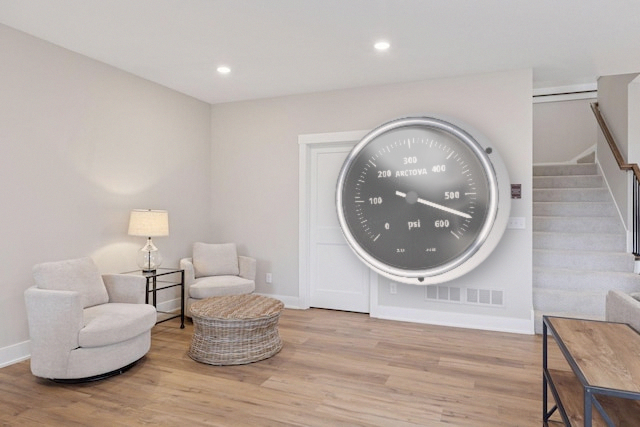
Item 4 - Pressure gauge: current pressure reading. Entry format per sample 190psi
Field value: 550psi
